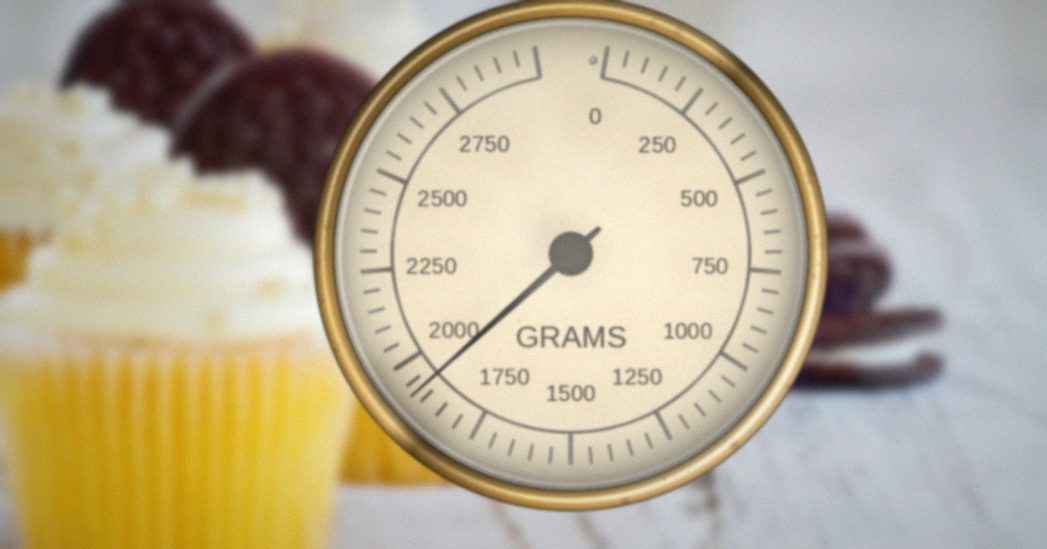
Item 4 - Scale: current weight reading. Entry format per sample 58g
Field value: 1925g
